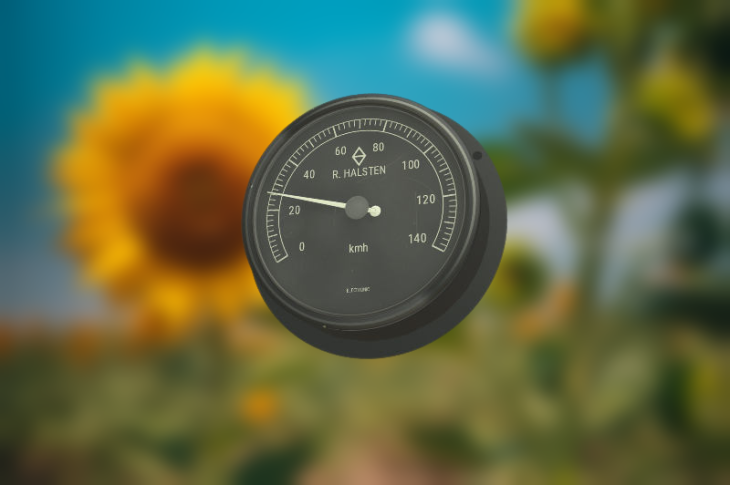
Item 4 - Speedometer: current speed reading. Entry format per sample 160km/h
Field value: 26km/h
